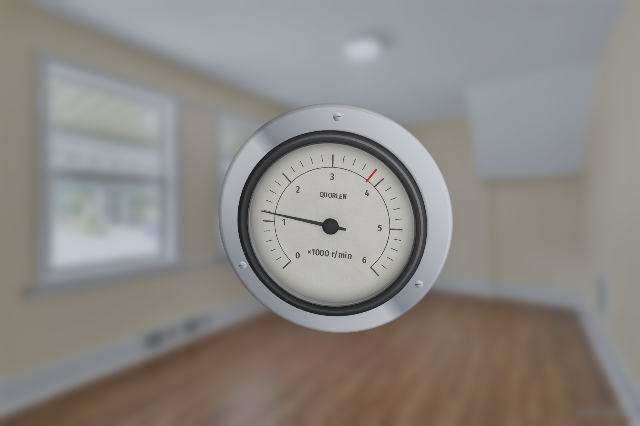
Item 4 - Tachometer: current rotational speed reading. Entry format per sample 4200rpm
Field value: 1200rpm
